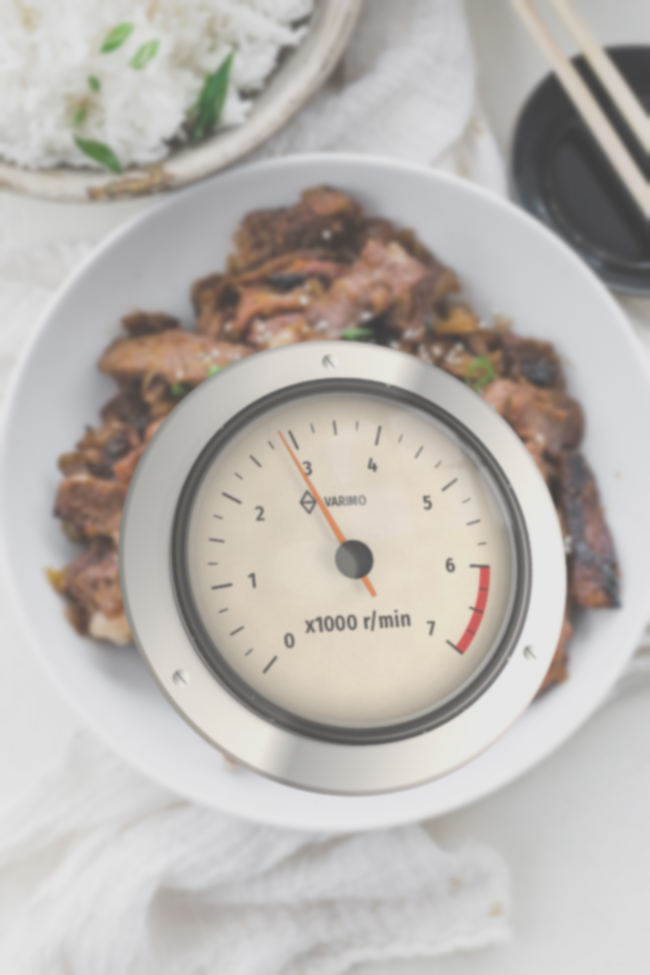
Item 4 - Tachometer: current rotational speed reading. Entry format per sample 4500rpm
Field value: 2875rpm
